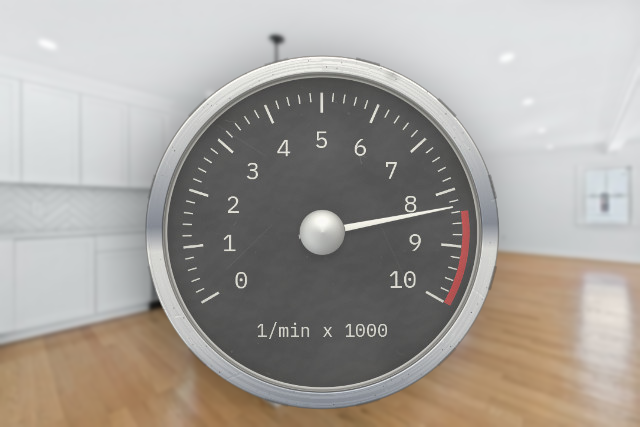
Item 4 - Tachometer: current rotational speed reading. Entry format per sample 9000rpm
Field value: 8300rpm
